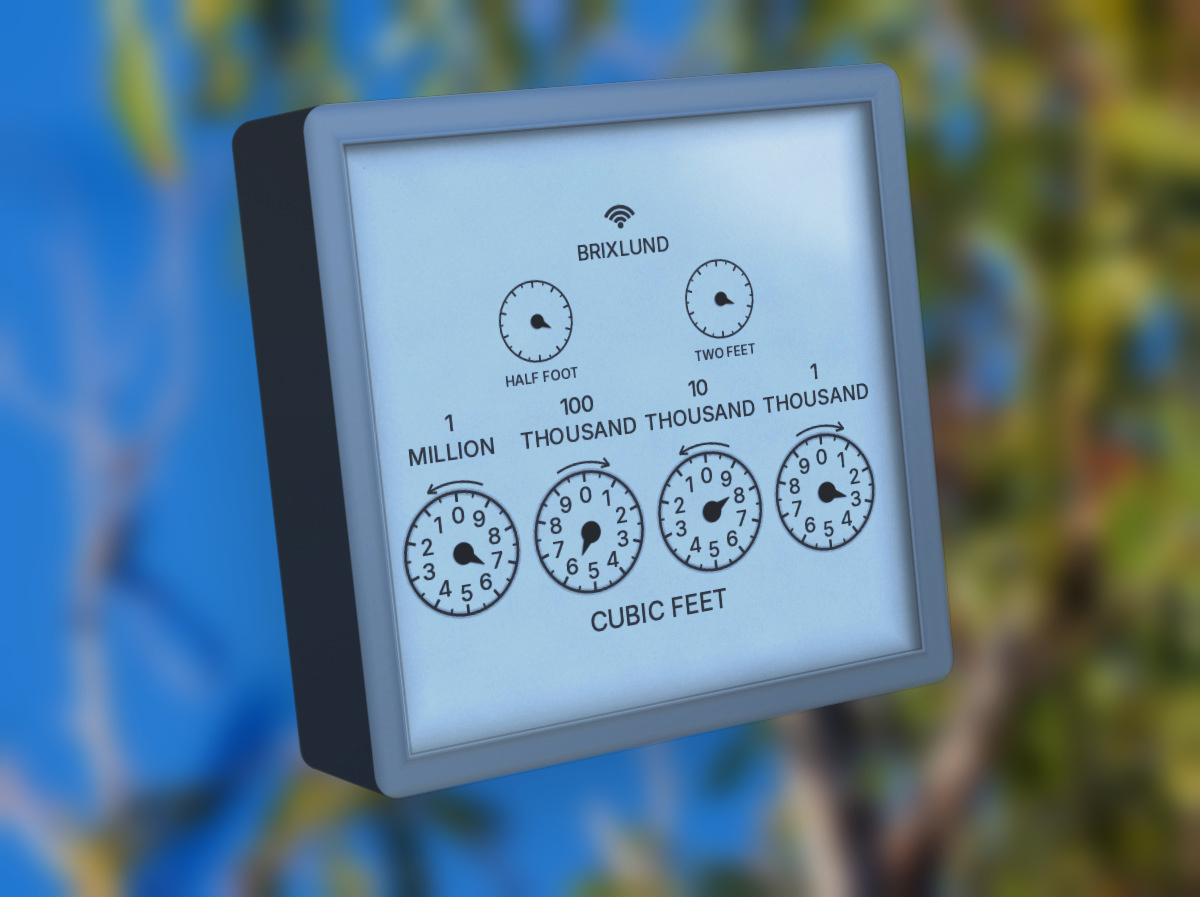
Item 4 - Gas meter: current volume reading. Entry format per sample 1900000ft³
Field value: 658300ft³
